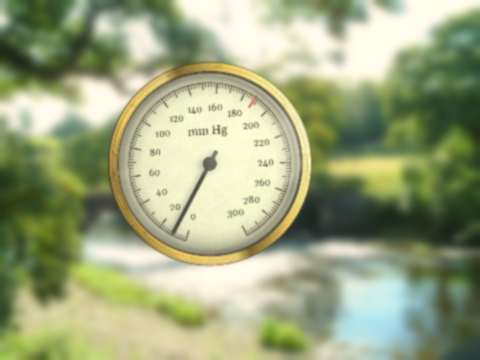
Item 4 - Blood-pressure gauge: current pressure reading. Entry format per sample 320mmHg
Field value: 10mmHg
